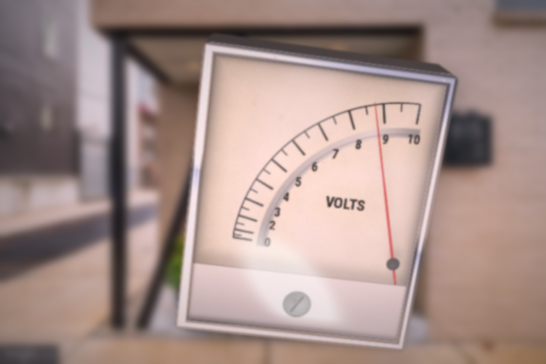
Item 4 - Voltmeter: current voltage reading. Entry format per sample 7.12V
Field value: 8.75V
